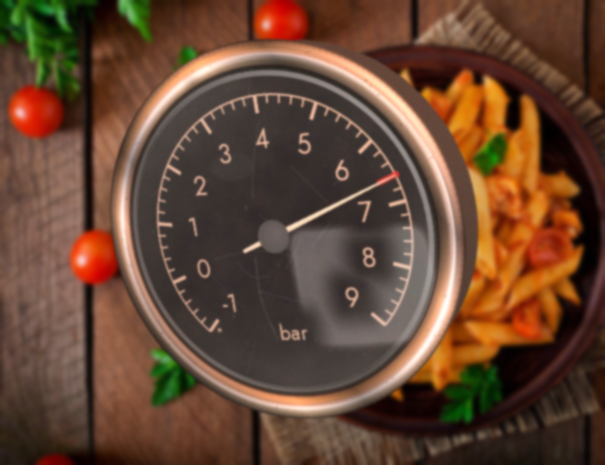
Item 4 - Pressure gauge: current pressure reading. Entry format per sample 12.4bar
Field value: 6.6bar
